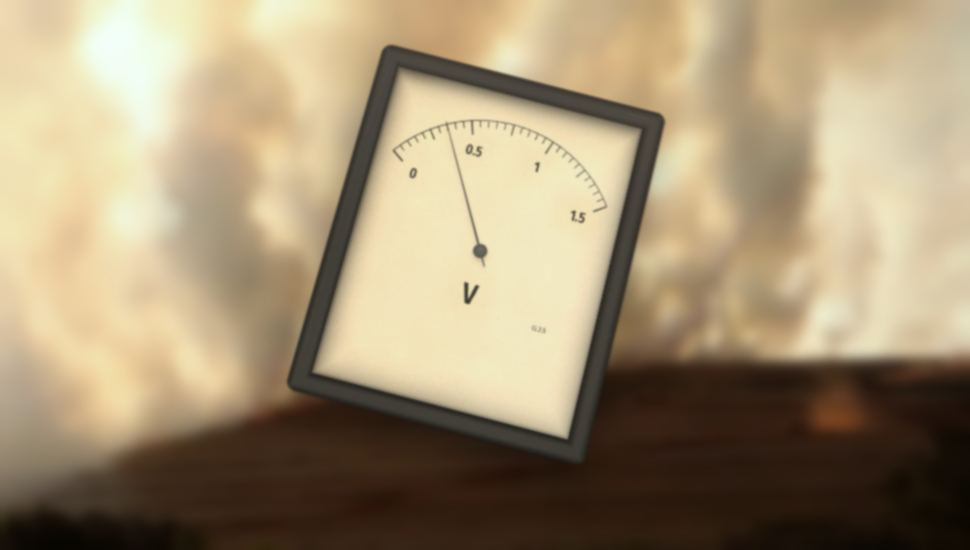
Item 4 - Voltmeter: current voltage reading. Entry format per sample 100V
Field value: 0.35V
